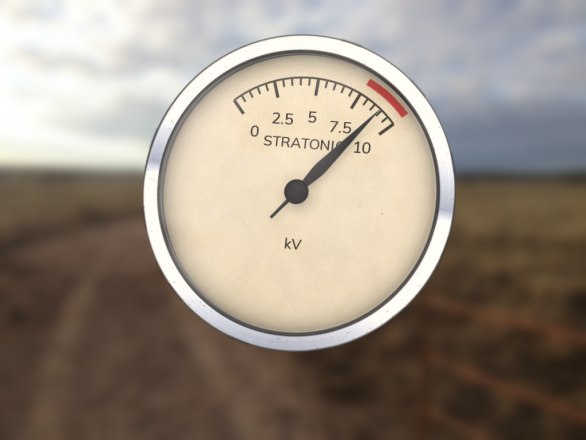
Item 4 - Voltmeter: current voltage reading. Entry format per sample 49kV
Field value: 9kV
